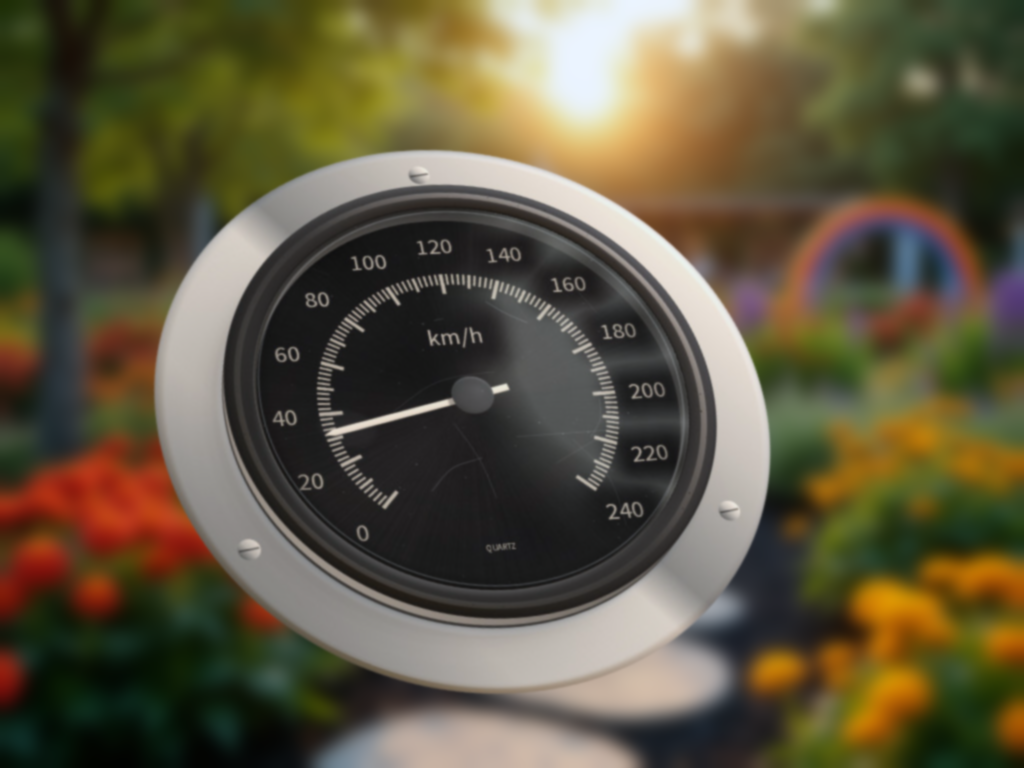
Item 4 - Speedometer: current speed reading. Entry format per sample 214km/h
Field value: 30km/h
